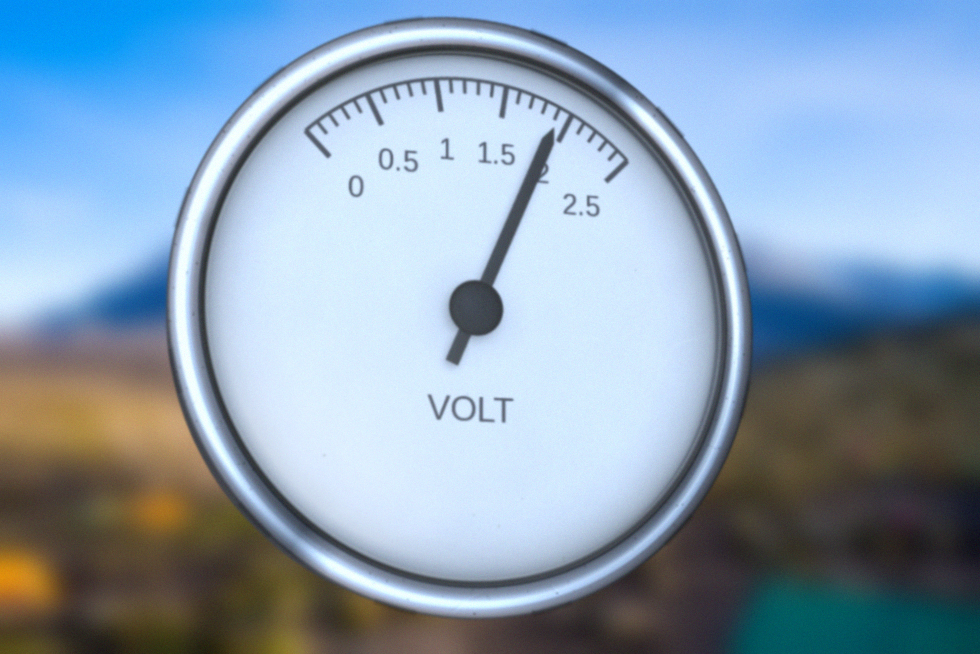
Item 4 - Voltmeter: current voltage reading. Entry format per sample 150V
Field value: 1.9V
